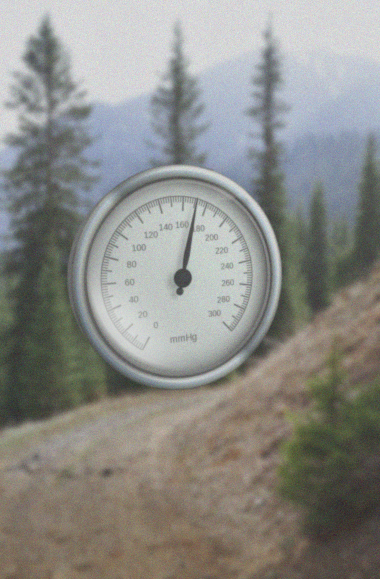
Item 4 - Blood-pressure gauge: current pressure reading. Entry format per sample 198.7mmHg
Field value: 170mmHg
